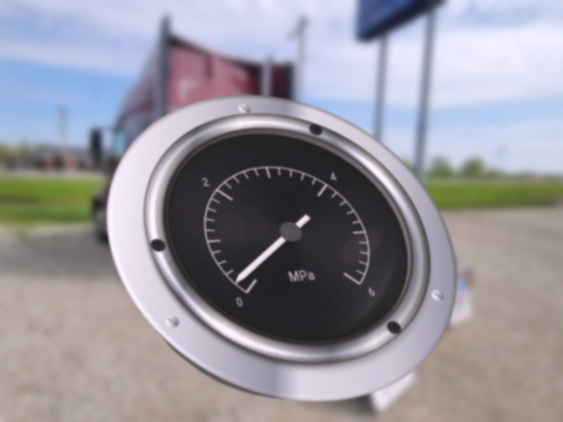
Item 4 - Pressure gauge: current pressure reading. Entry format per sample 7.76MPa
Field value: 0.2MPa
